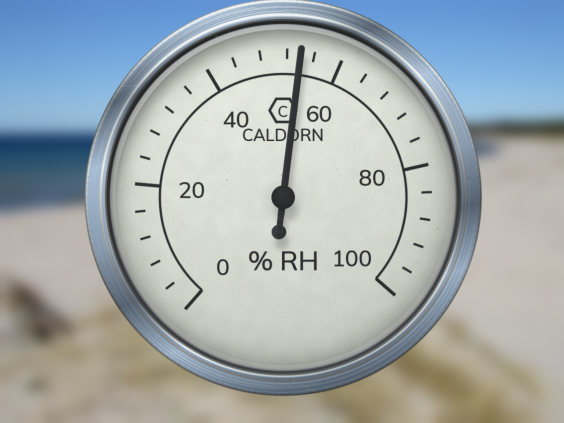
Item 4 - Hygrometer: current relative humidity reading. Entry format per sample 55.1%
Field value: 54%
